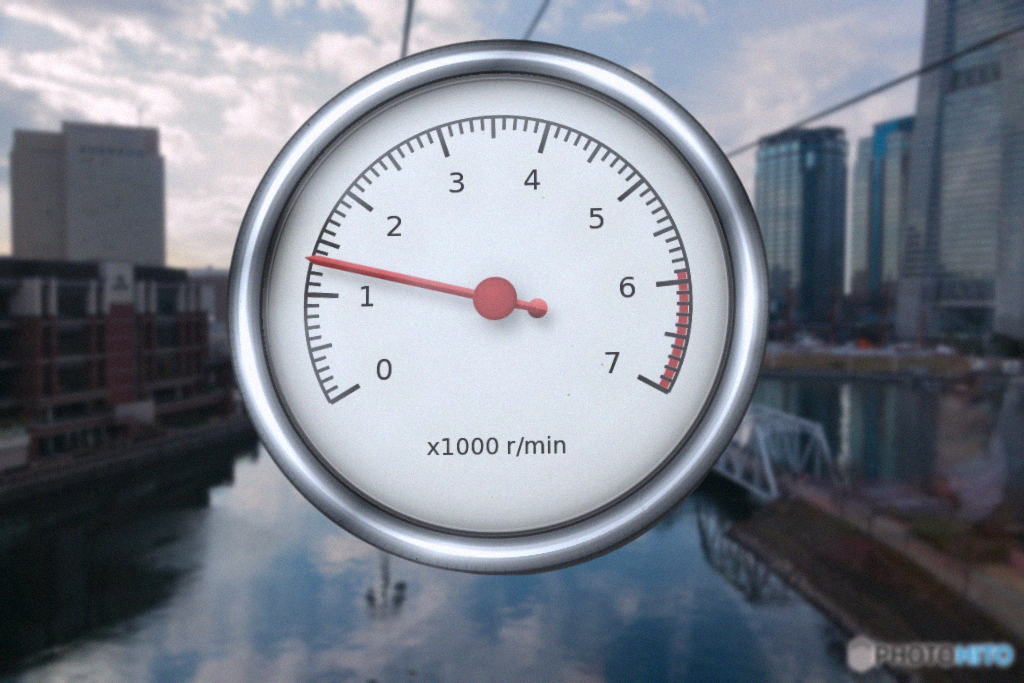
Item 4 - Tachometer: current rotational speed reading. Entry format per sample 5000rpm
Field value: 1300rpm
